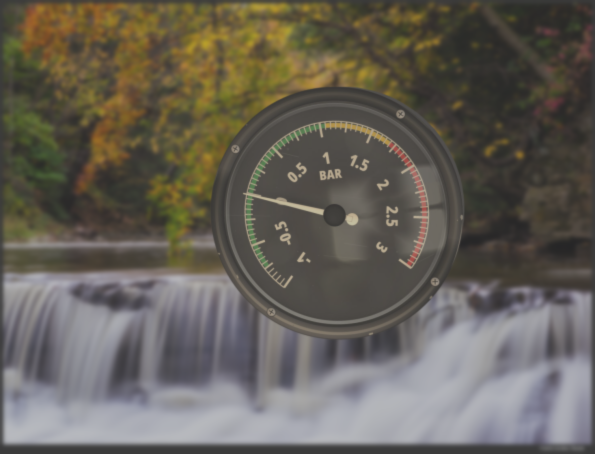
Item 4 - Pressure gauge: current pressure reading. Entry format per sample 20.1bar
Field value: 0bar
